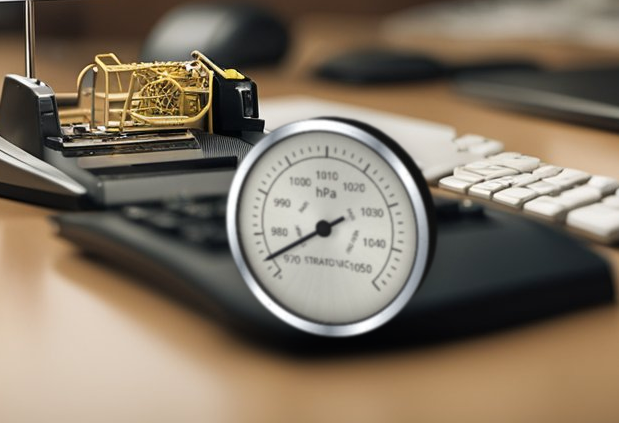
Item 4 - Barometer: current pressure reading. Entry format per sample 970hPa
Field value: 974hPa
